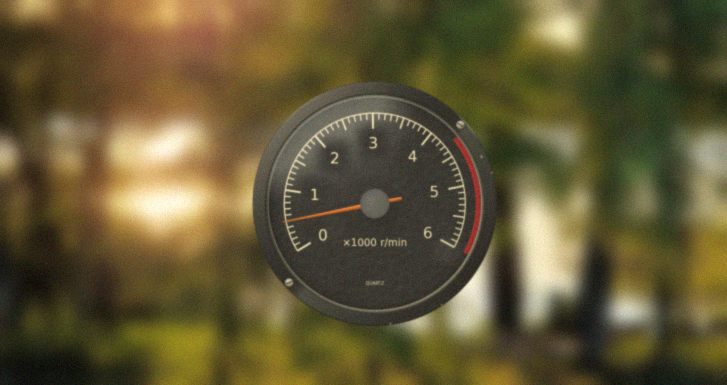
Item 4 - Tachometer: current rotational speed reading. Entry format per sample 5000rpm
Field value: 500rpm
